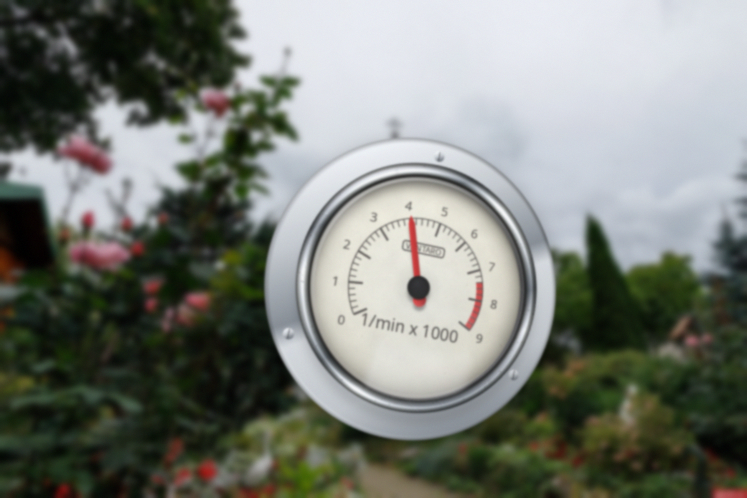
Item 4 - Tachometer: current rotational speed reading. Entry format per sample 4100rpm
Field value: 4000rpm
